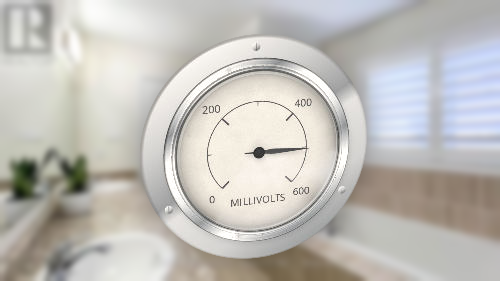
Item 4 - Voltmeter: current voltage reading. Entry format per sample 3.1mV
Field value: 500mV
